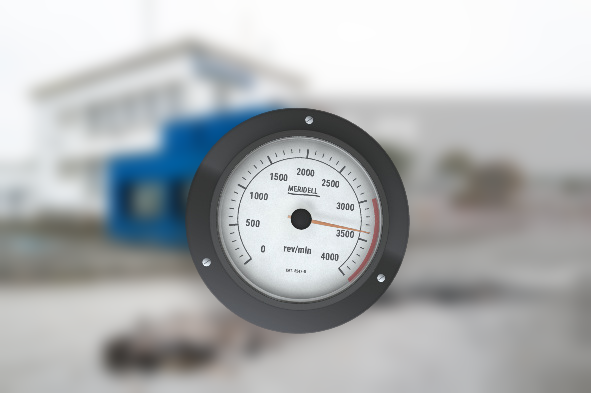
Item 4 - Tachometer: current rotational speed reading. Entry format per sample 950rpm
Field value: 3400rpm
